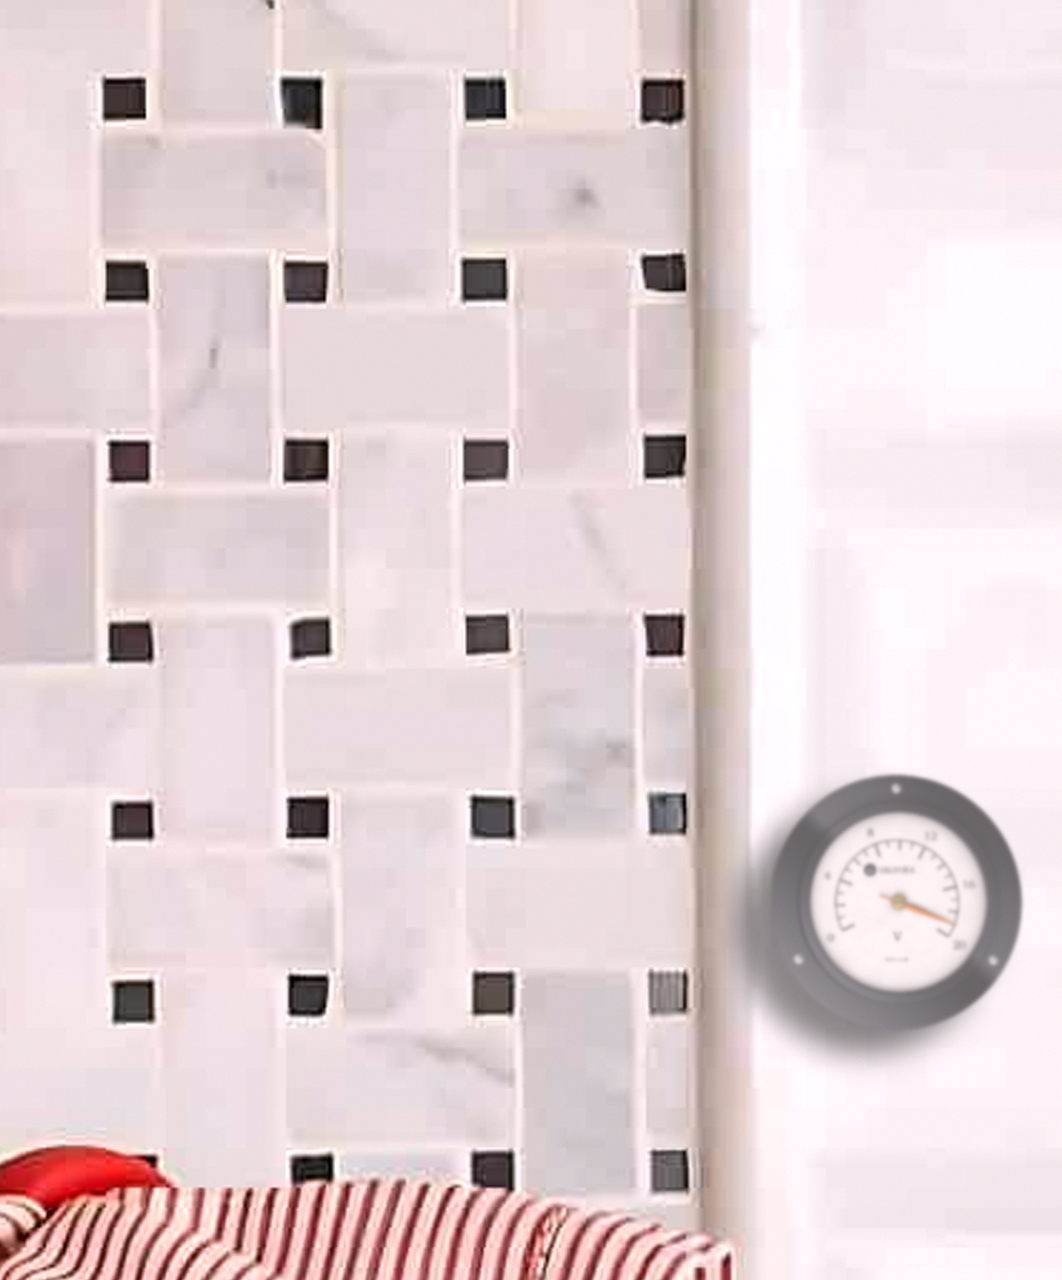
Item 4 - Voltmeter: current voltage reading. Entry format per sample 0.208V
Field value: 19V
